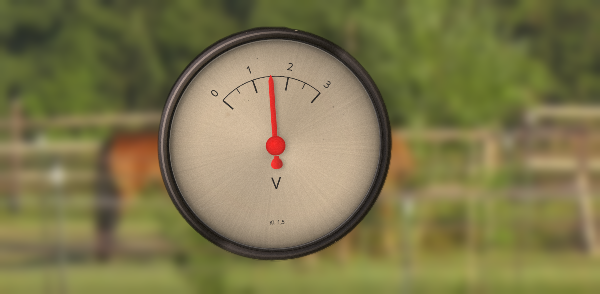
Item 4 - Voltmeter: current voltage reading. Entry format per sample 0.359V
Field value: 1.5V
